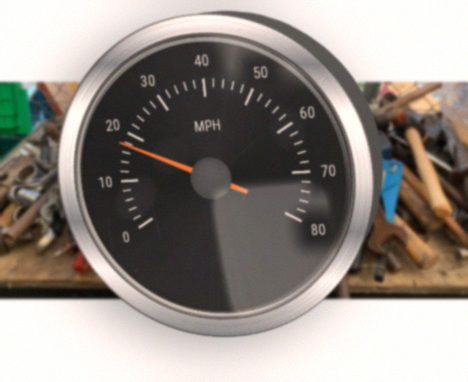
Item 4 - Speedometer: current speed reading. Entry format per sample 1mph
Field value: 18mph
